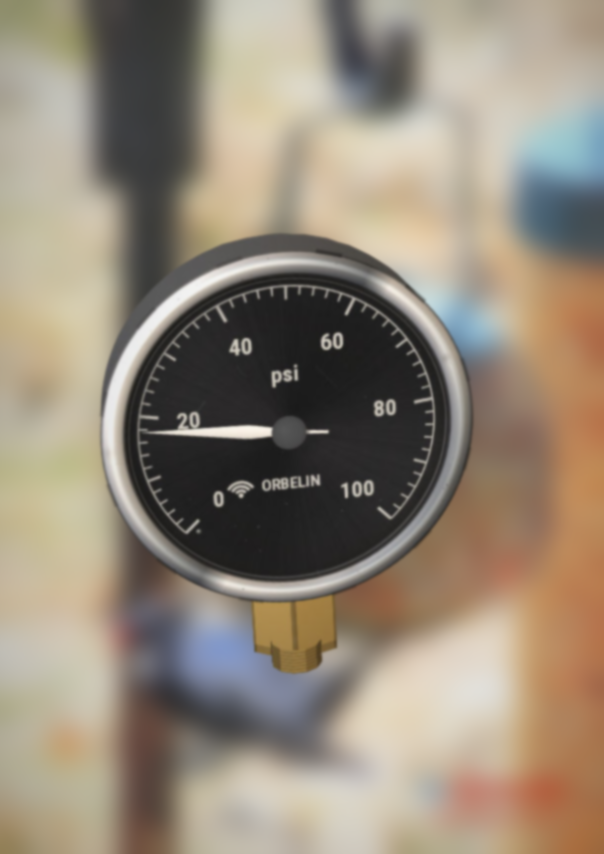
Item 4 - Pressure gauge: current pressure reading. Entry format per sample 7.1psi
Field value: 18psi
